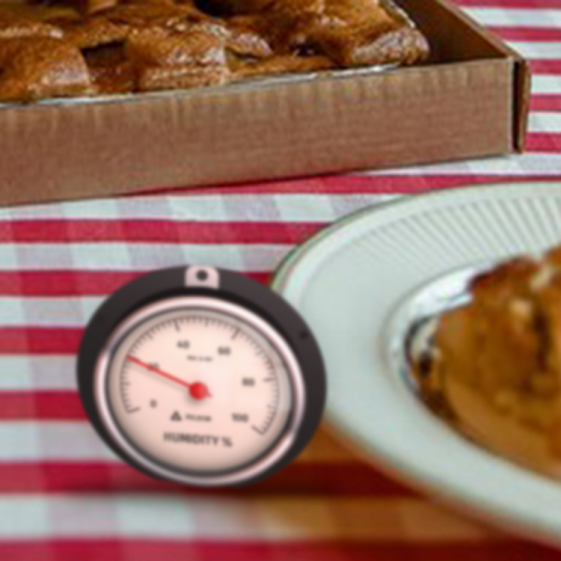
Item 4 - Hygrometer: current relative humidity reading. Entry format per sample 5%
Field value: 20%
